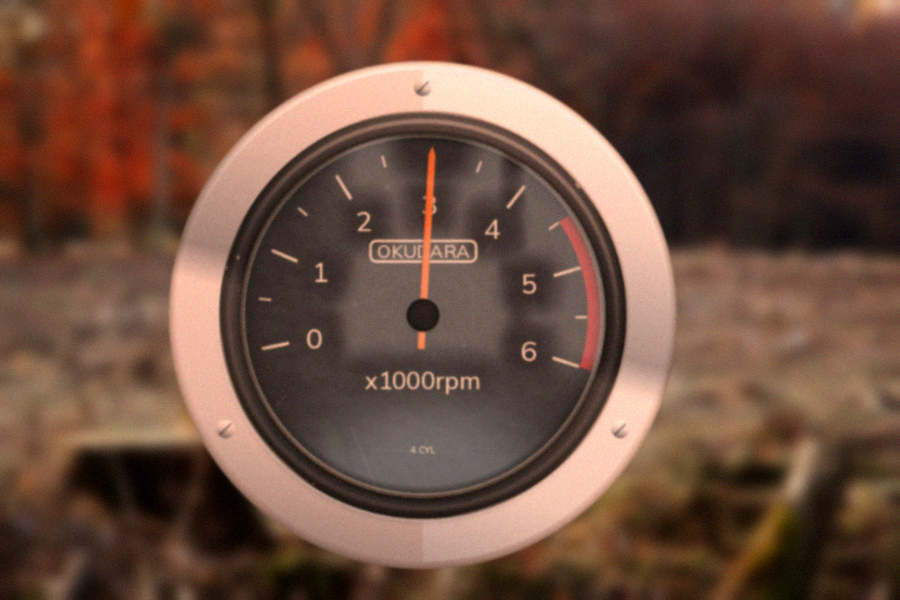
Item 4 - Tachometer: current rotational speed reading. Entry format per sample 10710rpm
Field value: 3000rpm
